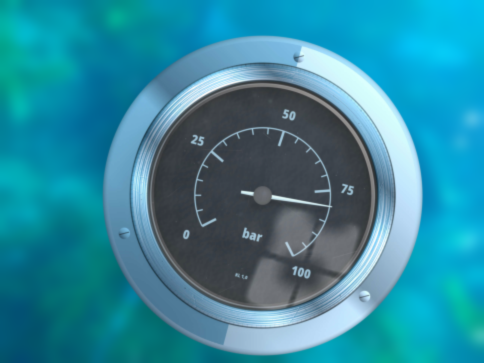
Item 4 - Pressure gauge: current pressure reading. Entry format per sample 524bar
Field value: 80bar
